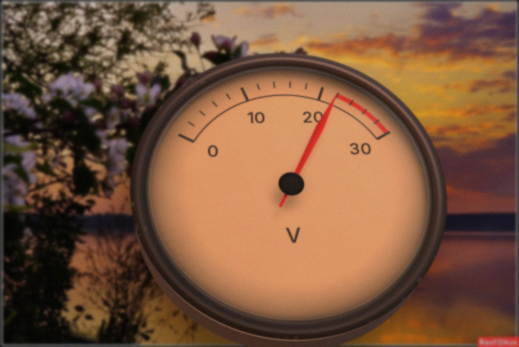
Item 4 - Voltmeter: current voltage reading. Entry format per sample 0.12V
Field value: 22V
